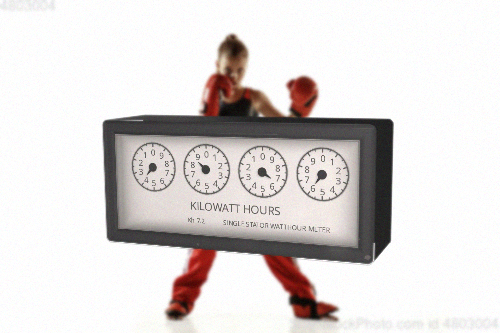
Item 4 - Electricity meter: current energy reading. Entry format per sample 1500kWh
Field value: 3866kWh
